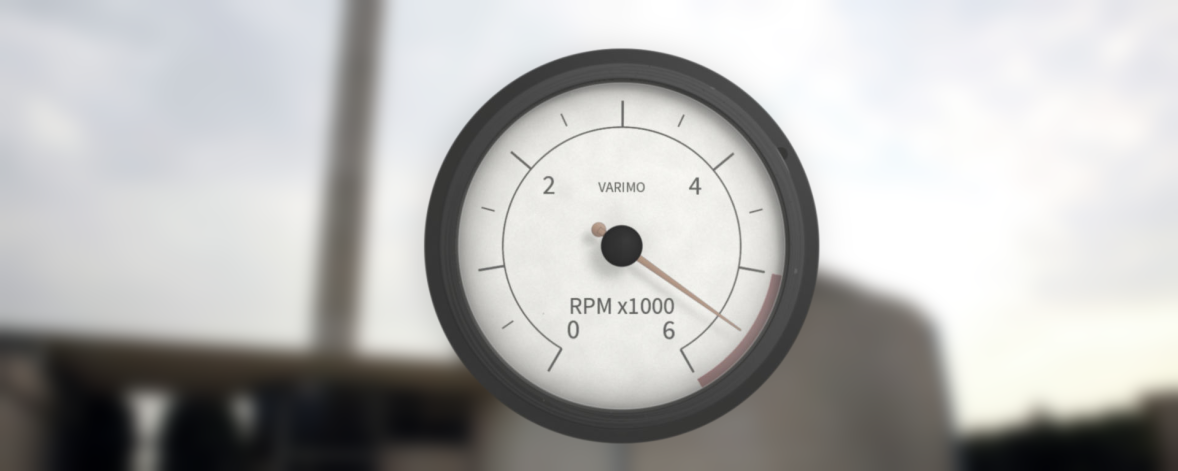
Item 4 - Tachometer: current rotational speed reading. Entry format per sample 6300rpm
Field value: 5500rpm
